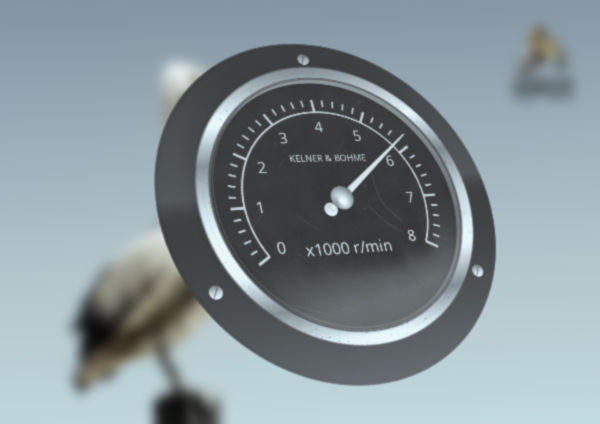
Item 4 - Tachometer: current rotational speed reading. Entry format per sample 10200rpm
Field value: 5800rpm
